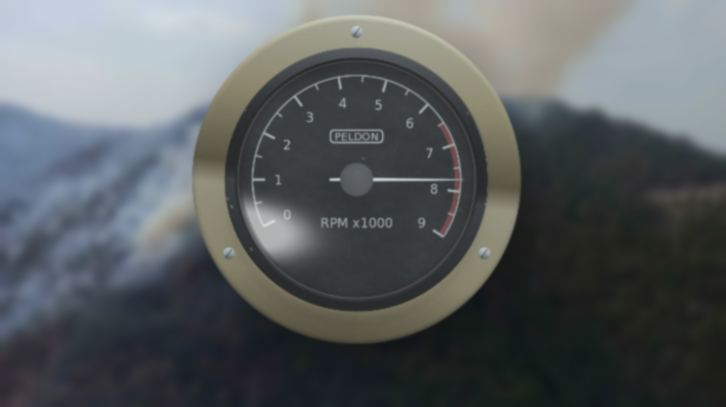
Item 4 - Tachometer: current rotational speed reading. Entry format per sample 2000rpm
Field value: 7750rpm
